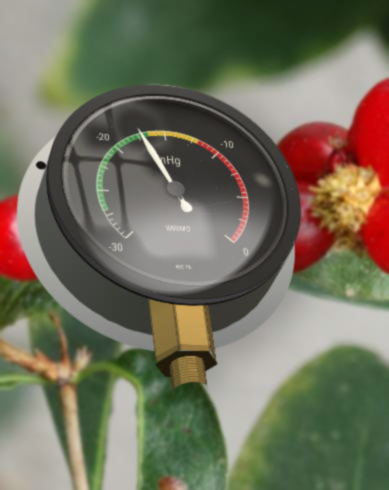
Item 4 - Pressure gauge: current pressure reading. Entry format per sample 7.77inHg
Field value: -17.5inHg
